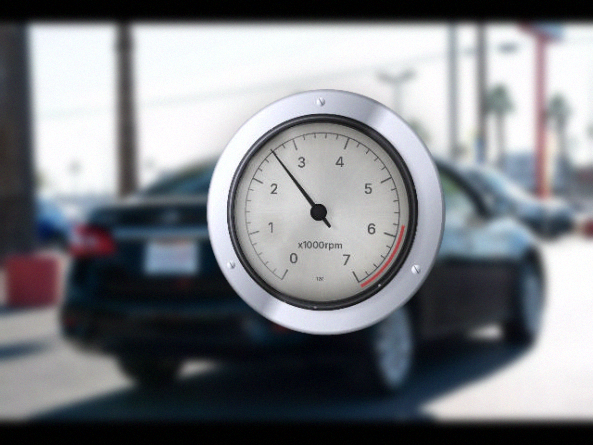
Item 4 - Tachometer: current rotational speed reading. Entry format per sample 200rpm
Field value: 2600rpm
